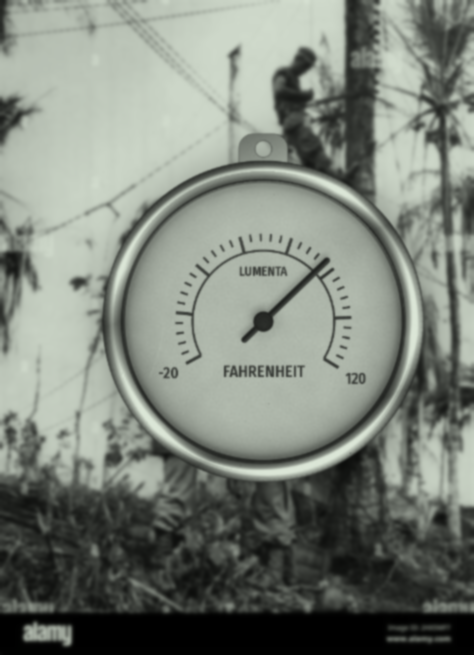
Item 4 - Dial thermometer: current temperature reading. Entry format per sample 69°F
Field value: 76°F
